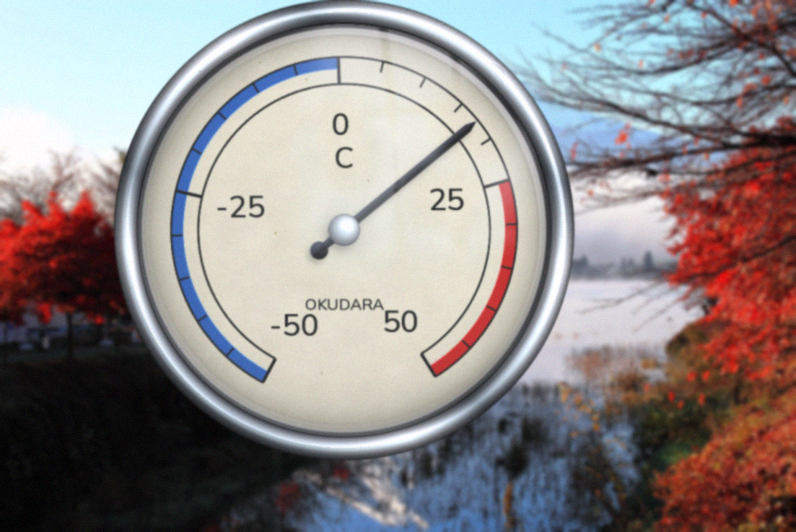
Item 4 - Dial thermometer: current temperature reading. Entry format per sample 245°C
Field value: 17.5°C
